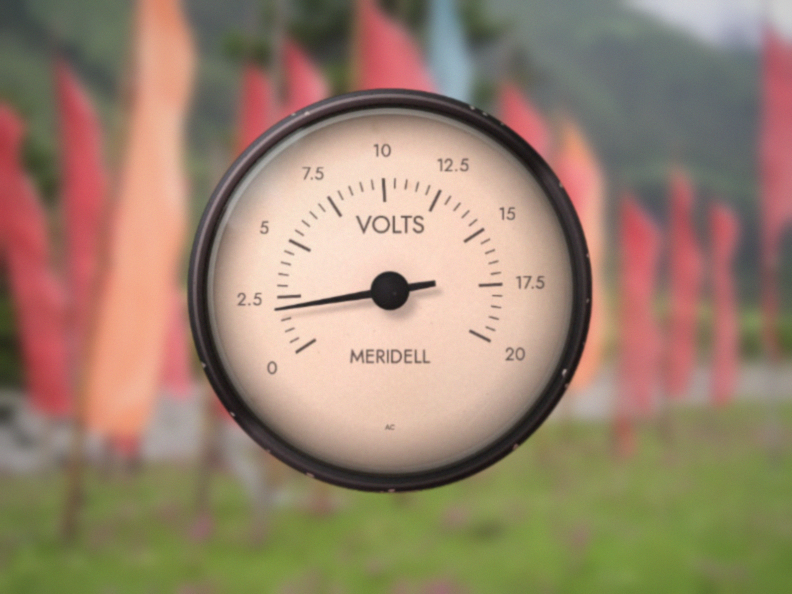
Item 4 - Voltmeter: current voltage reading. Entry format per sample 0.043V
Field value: 2V
